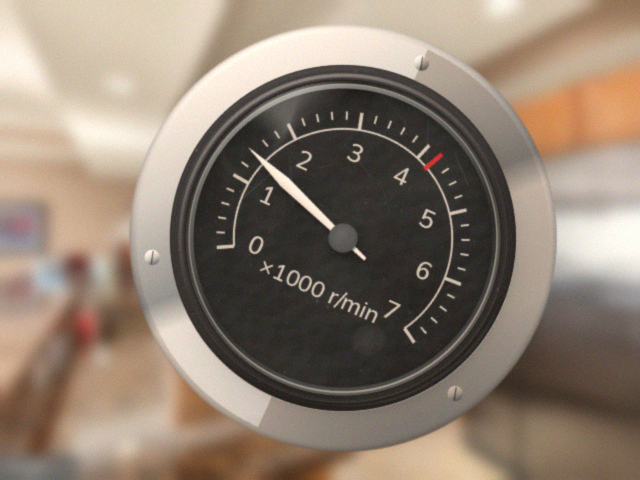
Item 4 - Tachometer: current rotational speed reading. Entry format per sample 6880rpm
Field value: 1400rpm
